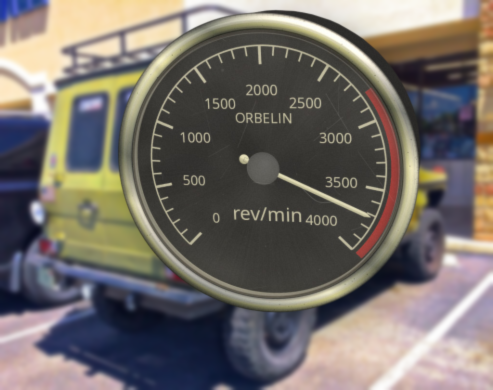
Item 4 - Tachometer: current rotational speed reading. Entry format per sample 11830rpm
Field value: 3700rpm
